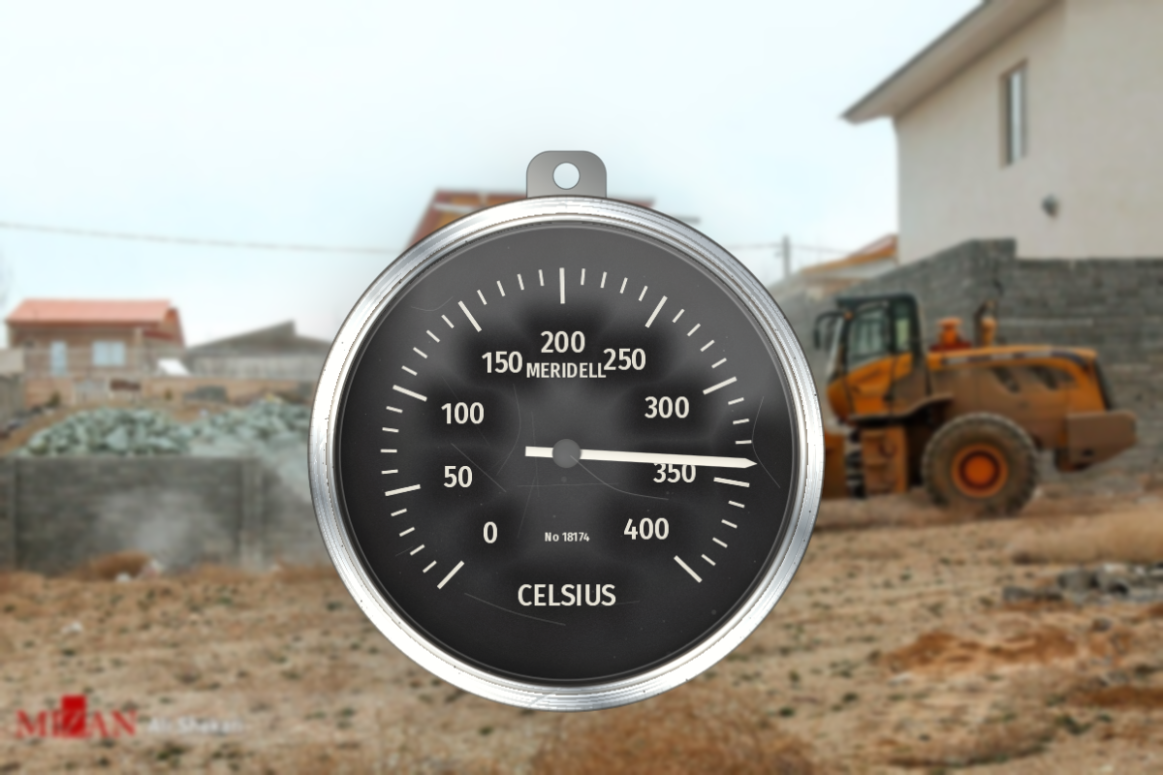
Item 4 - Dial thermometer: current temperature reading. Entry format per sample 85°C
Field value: 340°C
